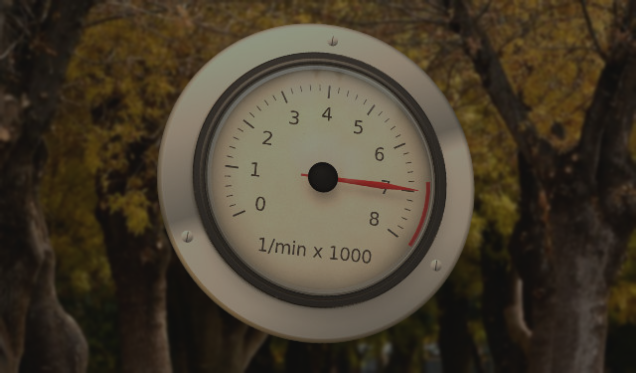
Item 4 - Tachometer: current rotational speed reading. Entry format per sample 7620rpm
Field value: 7000rpm
